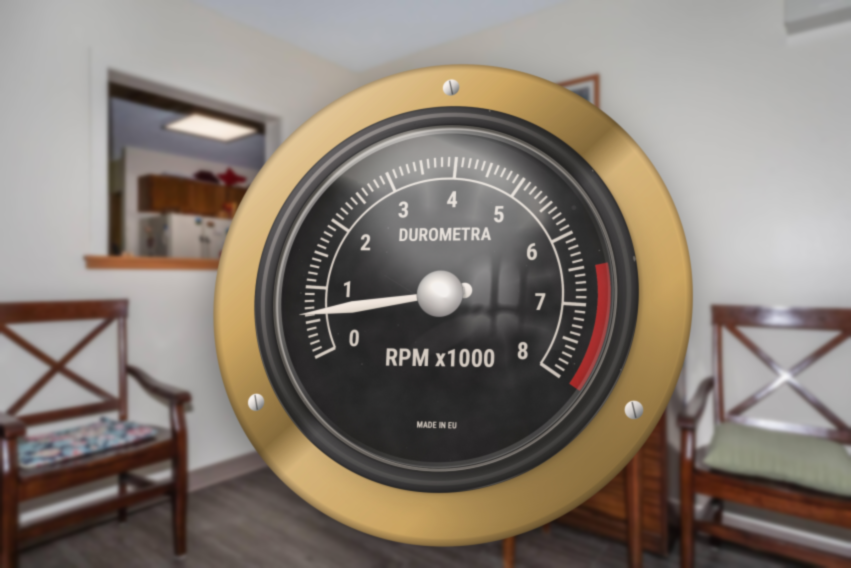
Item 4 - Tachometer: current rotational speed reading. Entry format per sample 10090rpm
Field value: 600rpm
